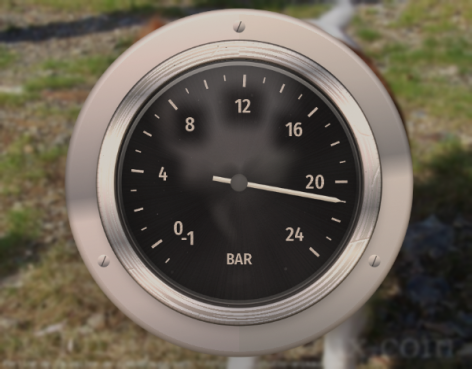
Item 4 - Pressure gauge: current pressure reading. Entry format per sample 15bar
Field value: 21bar
